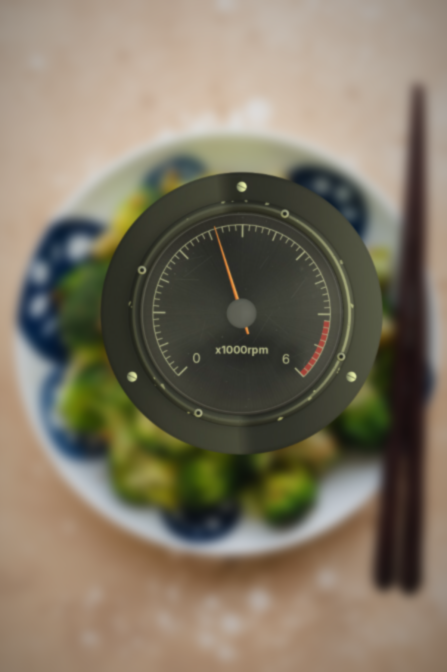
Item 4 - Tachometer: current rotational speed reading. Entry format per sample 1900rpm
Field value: 2600rpm
